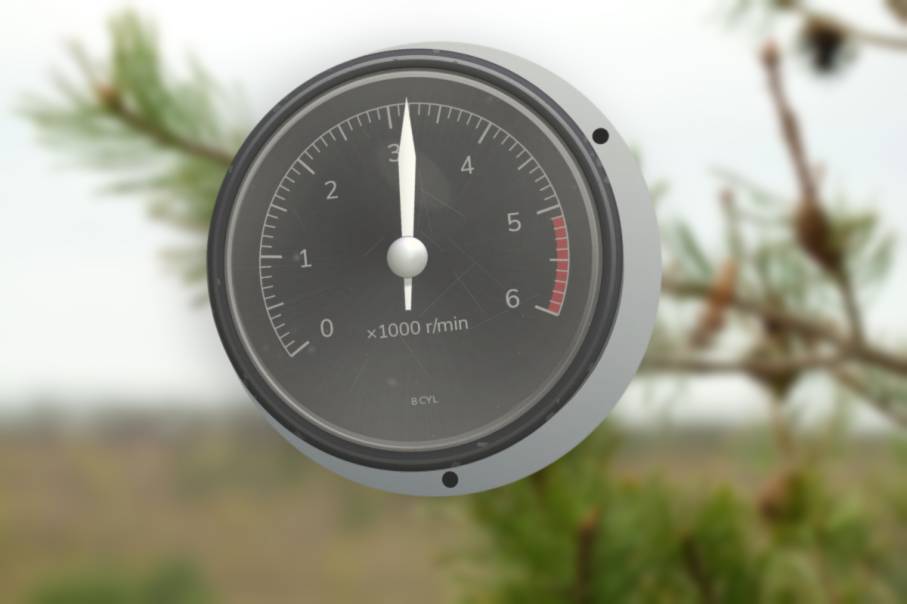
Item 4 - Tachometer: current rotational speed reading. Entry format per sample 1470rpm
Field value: 3200rpm
